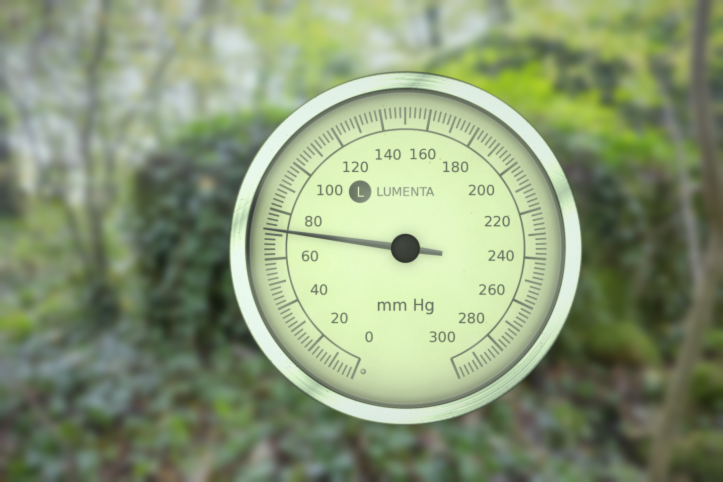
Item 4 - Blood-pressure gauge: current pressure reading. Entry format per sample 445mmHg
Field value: 72mmHg
